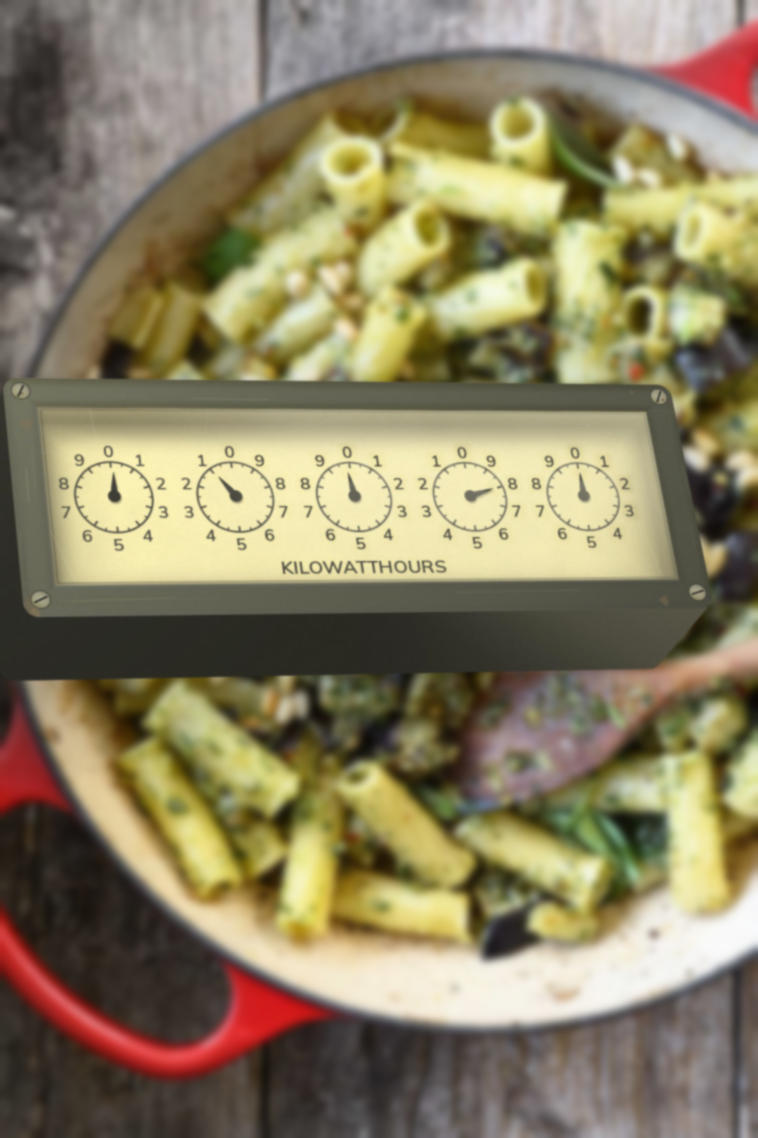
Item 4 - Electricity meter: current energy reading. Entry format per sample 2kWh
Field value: 980kWh
